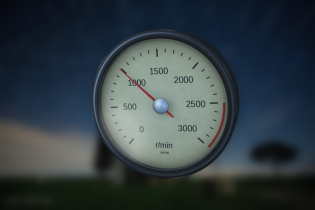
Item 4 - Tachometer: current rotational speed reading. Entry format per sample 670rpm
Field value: 1000rpm
